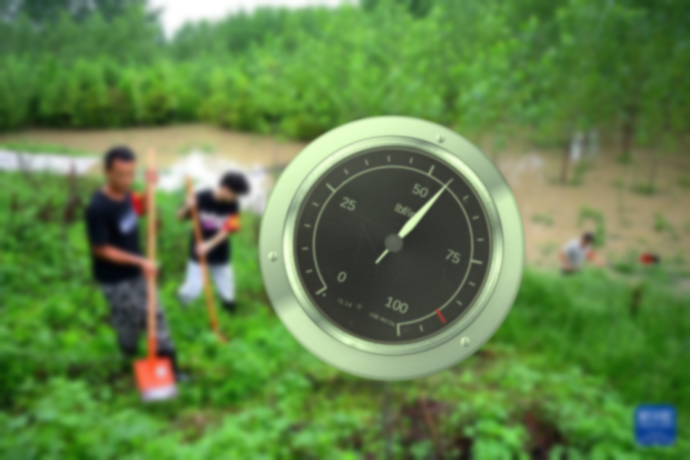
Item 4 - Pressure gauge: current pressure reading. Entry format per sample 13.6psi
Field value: 55psi
